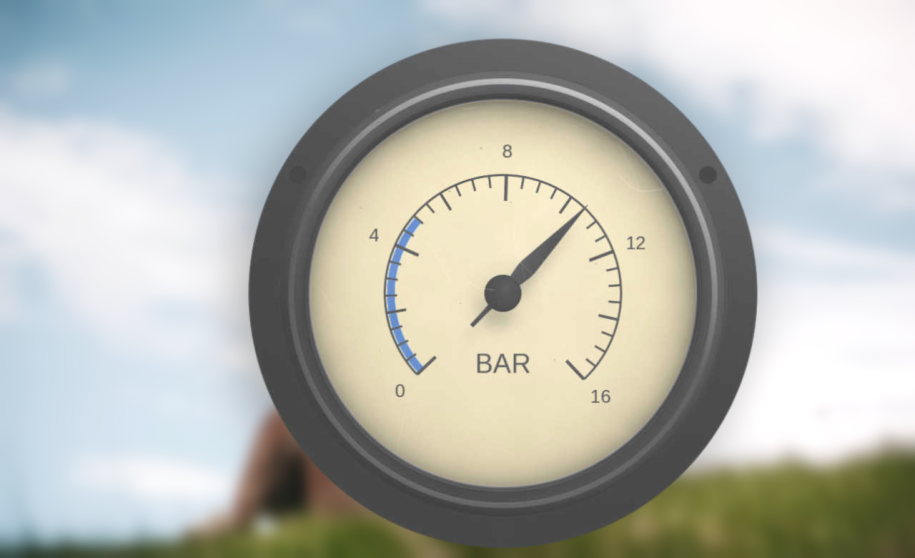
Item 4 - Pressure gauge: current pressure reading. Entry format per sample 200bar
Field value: 10.5bar
